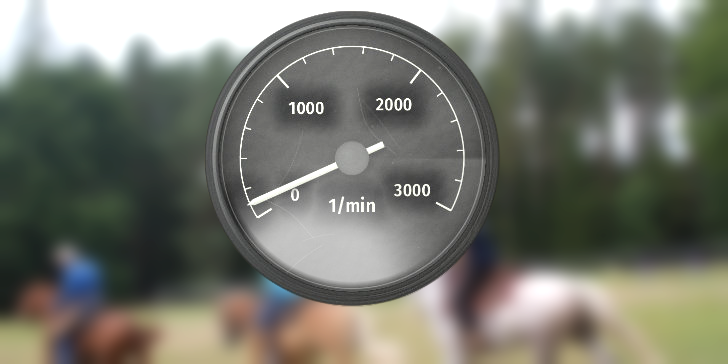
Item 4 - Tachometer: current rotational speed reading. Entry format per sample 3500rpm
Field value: 100rpm
